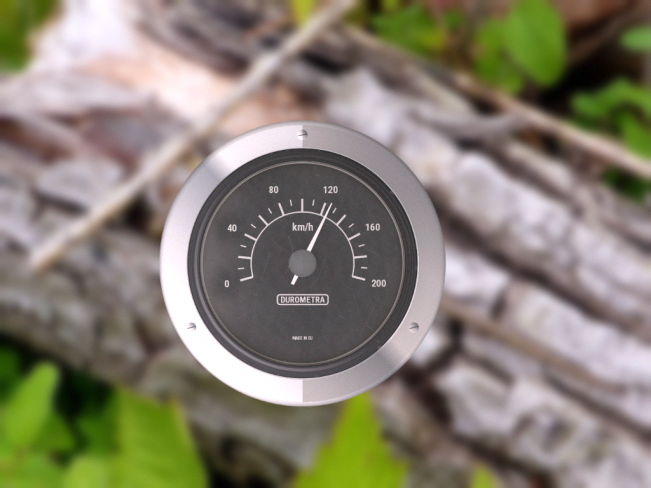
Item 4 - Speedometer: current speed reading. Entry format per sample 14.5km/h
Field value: 125km/h
